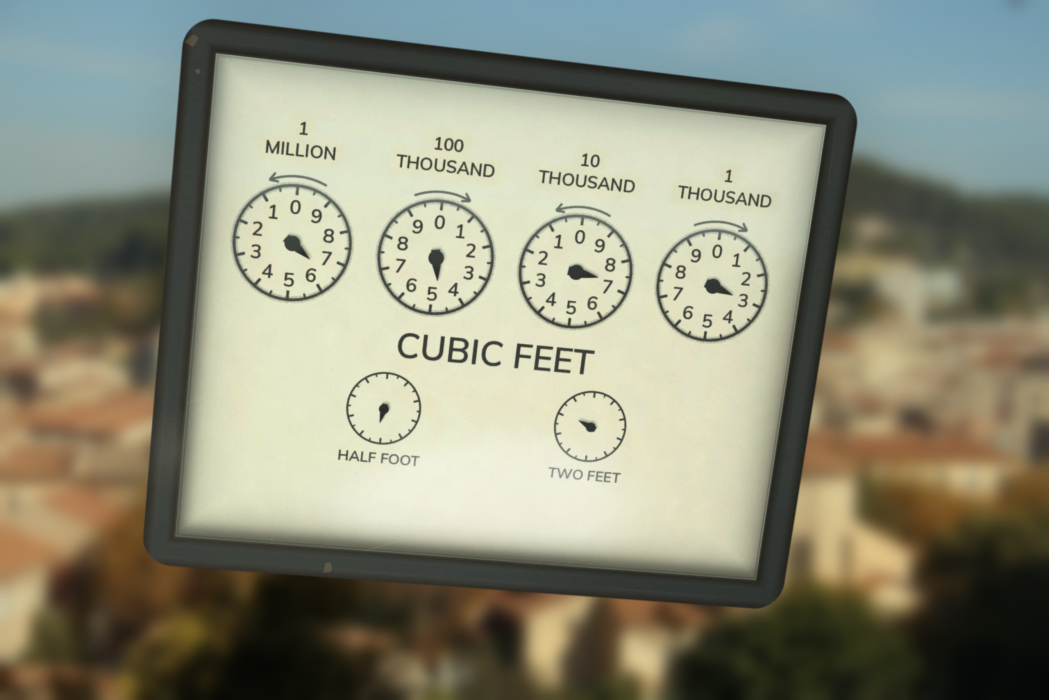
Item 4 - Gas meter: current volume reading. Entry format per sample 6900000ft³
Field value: 647300ft³
